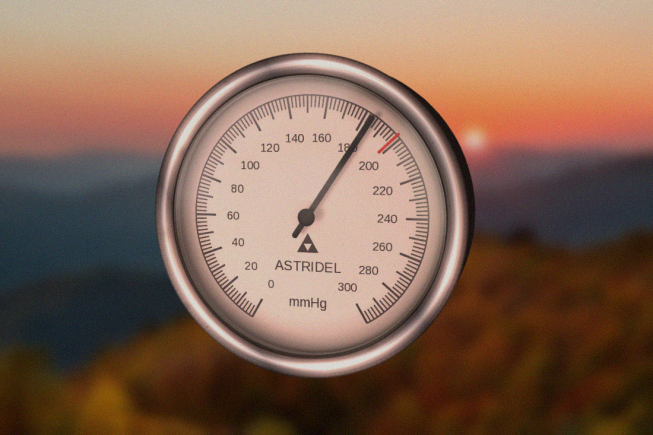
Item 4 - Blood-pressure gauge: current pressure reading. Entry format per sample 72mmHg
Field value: 184mmHg
